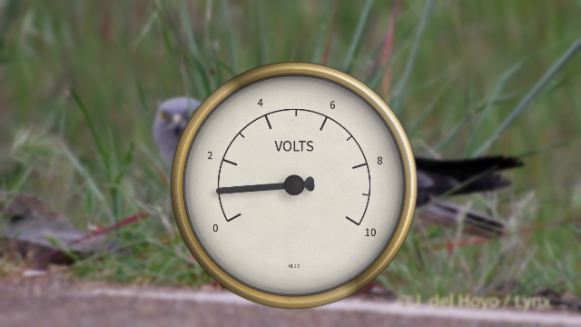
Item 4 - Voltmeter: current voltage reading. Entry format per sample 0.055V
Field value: 1V
